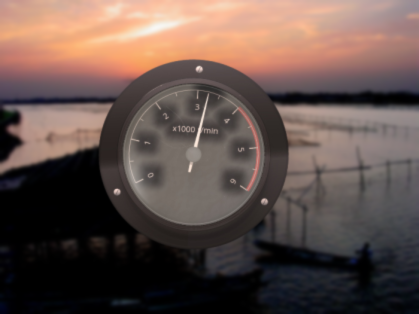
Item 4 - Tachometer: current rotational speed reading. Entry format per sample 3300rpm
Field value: 3250rpm
